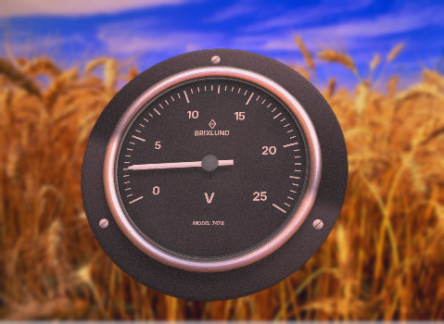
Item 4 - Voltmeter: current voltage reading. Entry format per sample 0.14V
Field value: 2.5V
